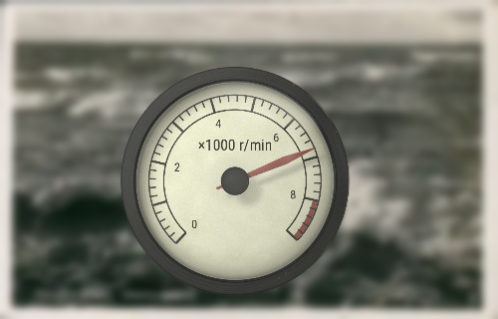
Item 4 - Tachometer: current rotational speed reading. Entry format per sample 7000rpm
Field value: 6800rpm
